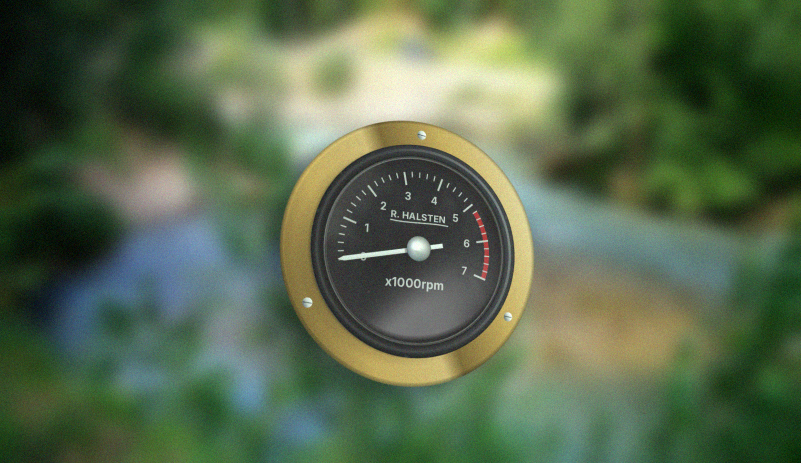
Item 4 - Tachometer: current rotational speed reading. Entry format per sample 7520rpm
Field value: 0rpm
